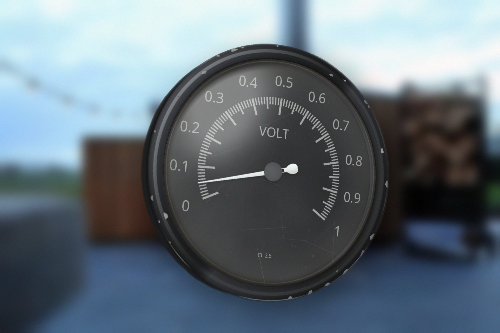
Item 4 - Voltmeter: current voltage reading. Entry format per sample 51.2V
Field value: 0.05V
